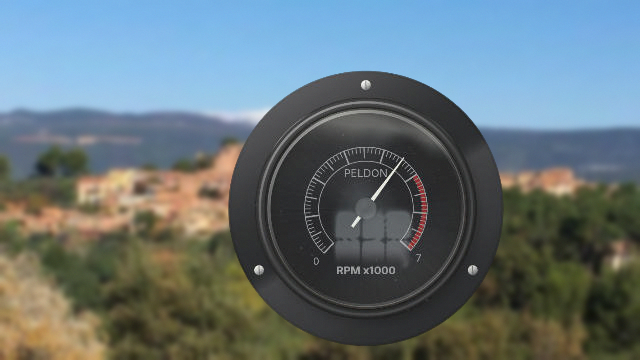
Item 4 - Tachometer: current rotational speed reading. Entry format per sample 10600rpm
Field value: 4500rpm
